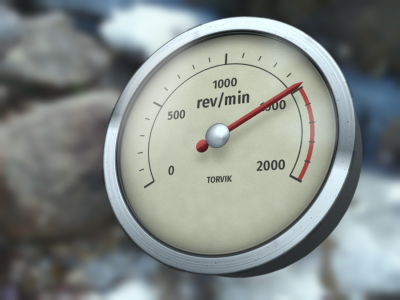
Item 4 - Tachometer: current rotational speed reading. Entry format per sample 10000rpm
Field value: 1500rpm
